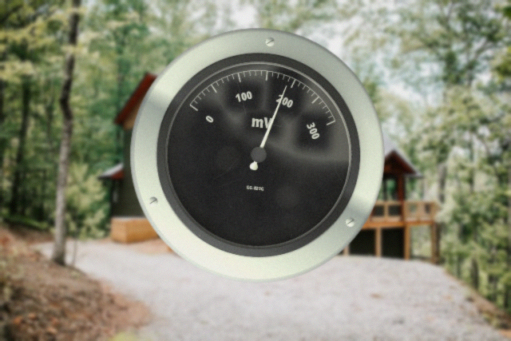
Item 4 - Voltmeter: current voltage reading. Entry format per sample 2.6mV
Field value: 190mV
